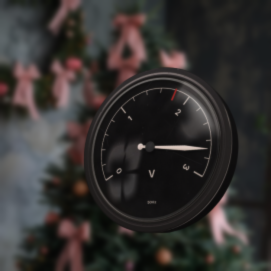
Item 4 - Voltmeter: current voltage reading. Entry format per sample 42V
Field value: 2.7V
